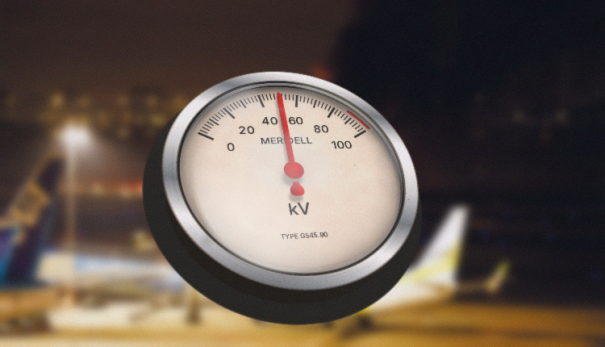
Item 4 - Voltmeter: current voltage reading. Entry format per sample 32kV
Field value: 50kV
